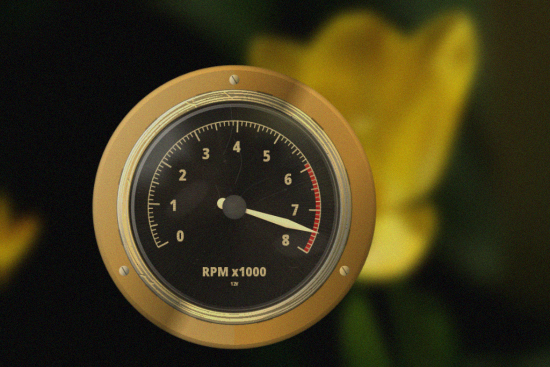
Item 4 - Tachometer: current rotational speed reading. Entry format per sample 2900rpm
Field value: 7500rpm
